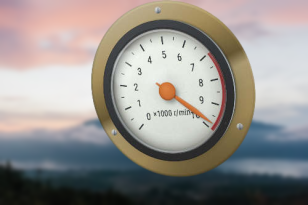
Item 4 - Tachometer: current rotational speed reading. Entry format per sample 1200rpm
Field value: 9750rpm
